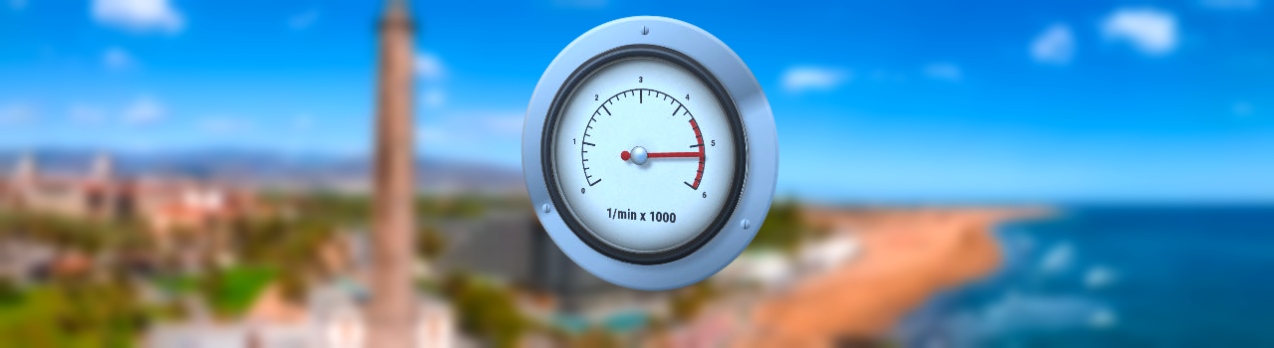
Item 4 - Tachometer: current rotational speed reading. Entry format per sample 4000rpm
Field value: 5200rpm
